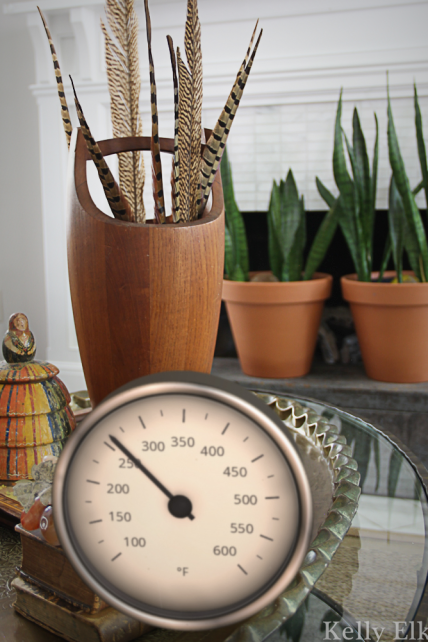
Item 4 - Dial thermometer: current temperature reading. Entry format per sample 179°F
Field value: 262.5°F
